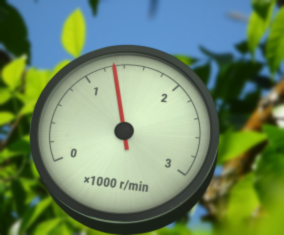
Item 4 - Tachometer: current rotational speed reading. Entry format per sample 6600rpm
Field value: 1300rpm
